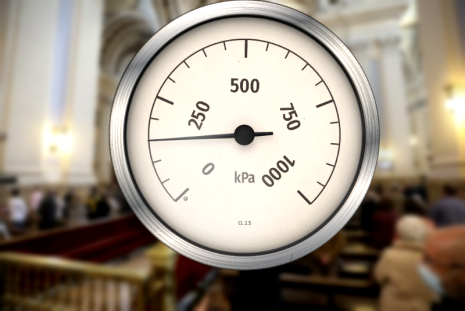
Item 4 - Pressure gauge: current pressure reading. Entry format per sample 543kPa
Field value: 150kPa
